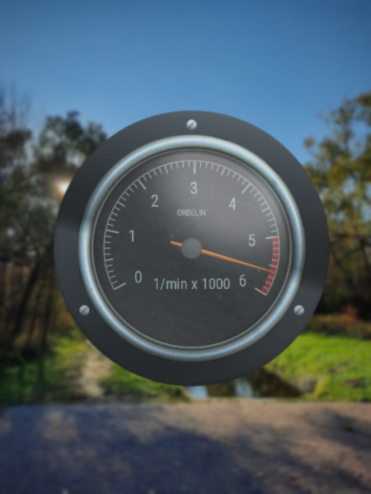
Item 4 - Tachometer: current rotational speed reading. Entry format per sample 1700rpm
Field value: 5600rpm
